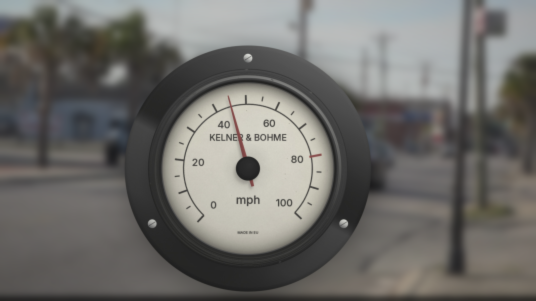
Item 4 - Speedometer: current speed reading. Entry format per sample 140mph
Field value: 45mph
